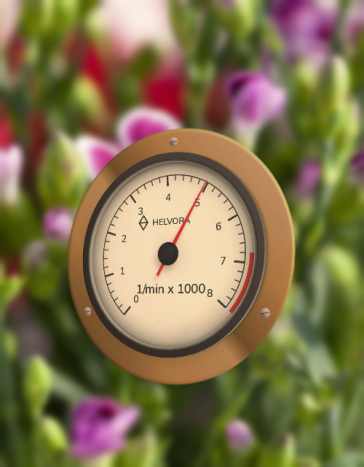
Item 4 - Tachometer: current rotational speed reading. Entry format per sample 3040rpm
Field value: 5000rpm
